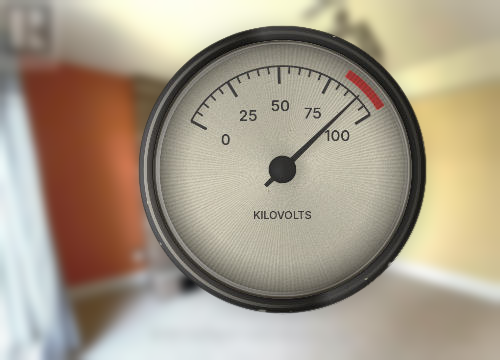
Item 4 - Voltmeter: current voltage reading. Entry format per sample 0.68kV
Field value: 90kV
